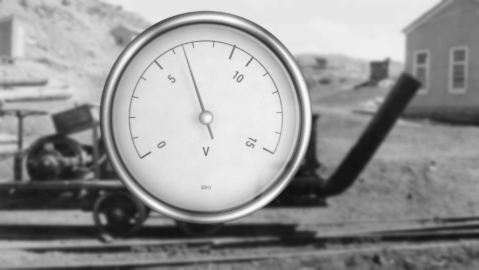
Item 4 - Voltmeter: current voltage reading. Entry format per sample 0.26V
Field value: 6.5V
